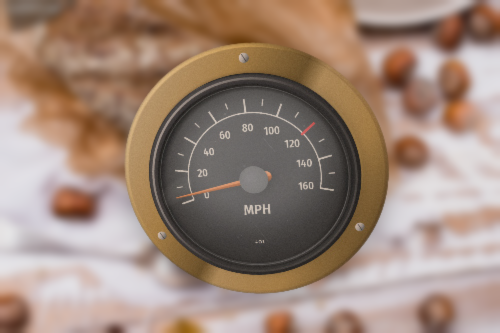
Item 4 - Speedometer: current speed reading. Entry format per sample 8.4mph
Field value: 5mph
